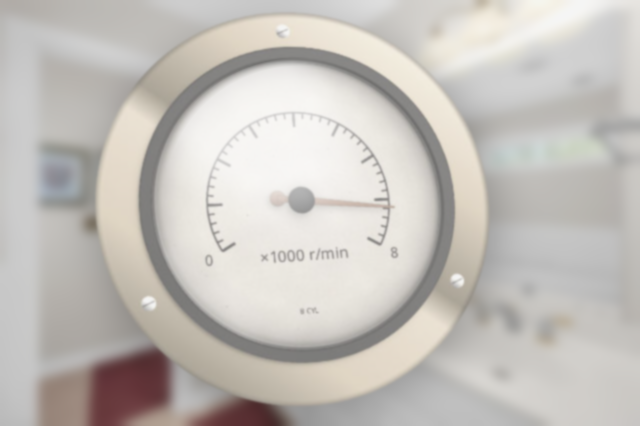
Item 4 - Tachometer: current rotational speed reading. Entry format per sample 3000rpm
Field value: 7200rpm
